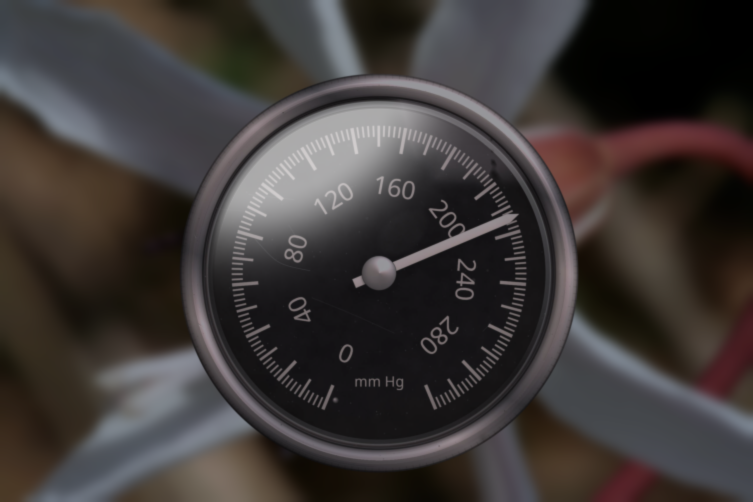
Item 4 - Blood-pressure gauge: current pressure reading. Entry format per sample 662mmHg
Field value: 214mmHg
